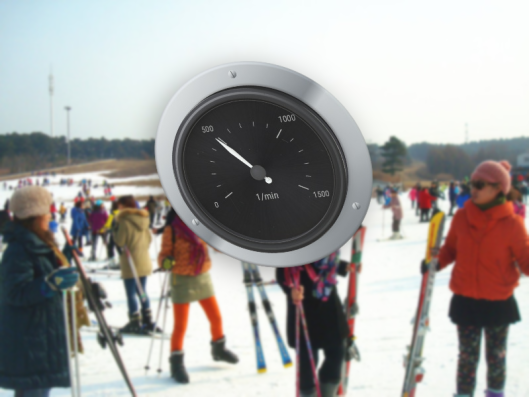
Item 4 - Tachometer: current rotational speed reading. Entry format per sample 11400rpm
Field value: 500rpm
